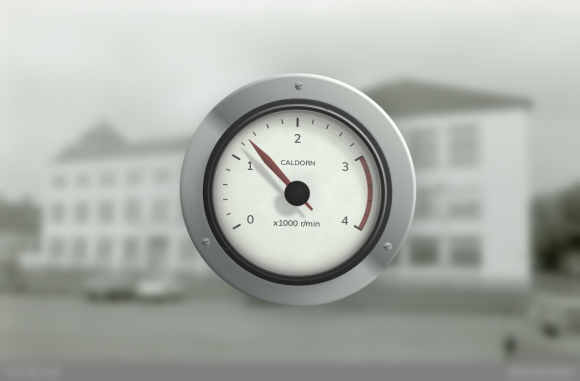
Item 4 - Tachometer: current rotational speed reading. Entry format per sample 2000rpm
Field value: 1300rpm
